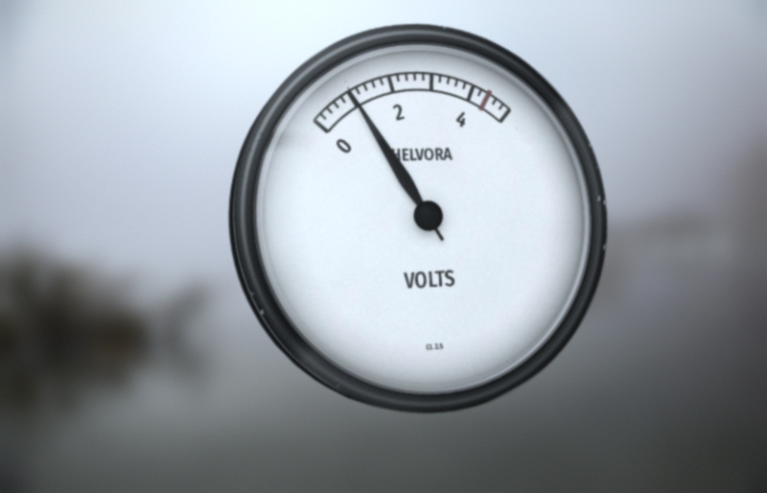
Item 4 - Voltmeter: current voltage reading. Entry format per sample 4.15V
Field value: 1V
